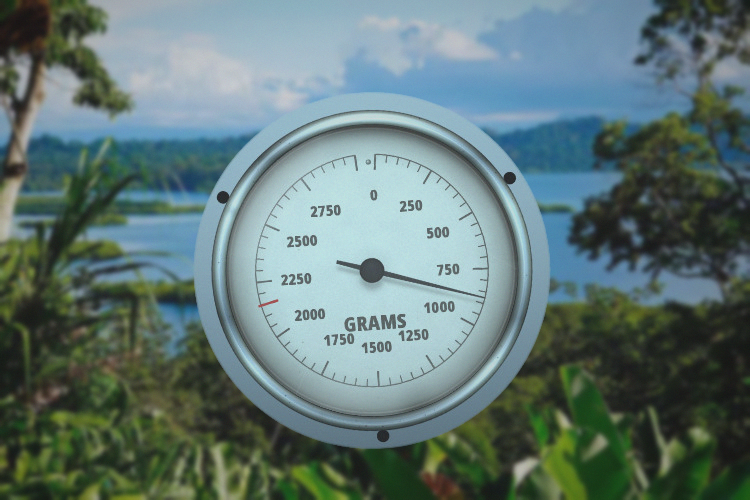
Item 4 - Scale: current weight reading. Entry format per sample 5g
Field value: 875g
